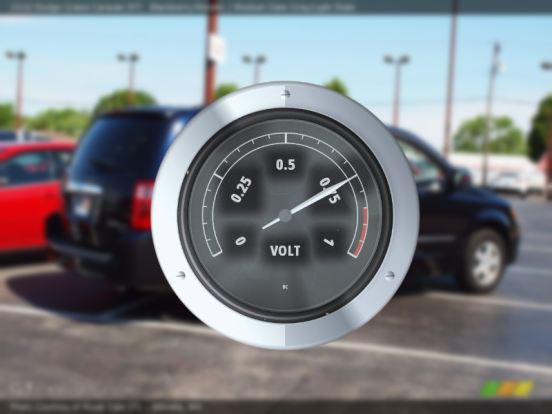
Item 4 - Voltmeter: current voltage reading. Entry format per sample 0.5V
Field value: 0.75V
